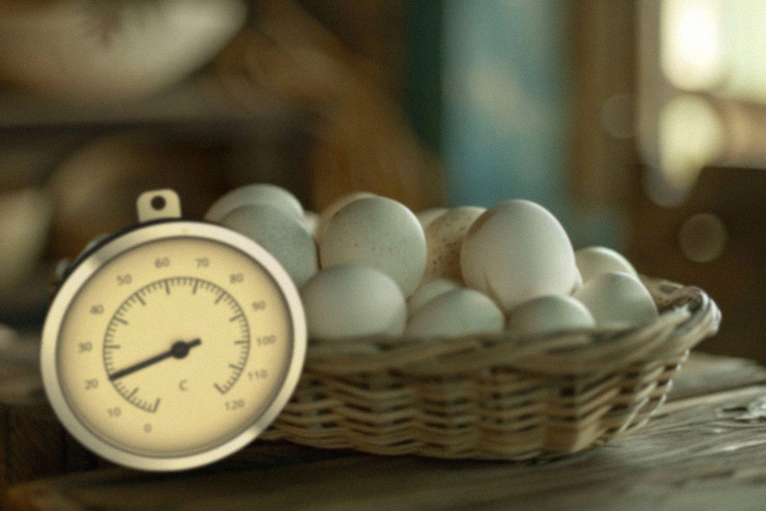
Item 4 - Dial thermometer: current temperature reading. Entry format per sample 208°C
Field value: 20°C
